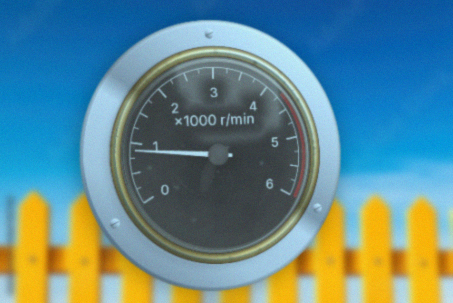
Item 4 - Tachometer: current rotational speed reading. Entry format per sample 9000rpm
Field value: 875rpm
